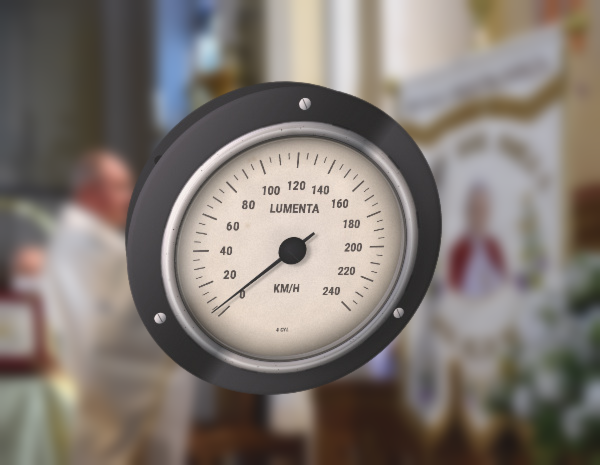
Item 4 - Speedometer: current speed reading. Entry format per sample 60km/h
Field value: 5km/h
